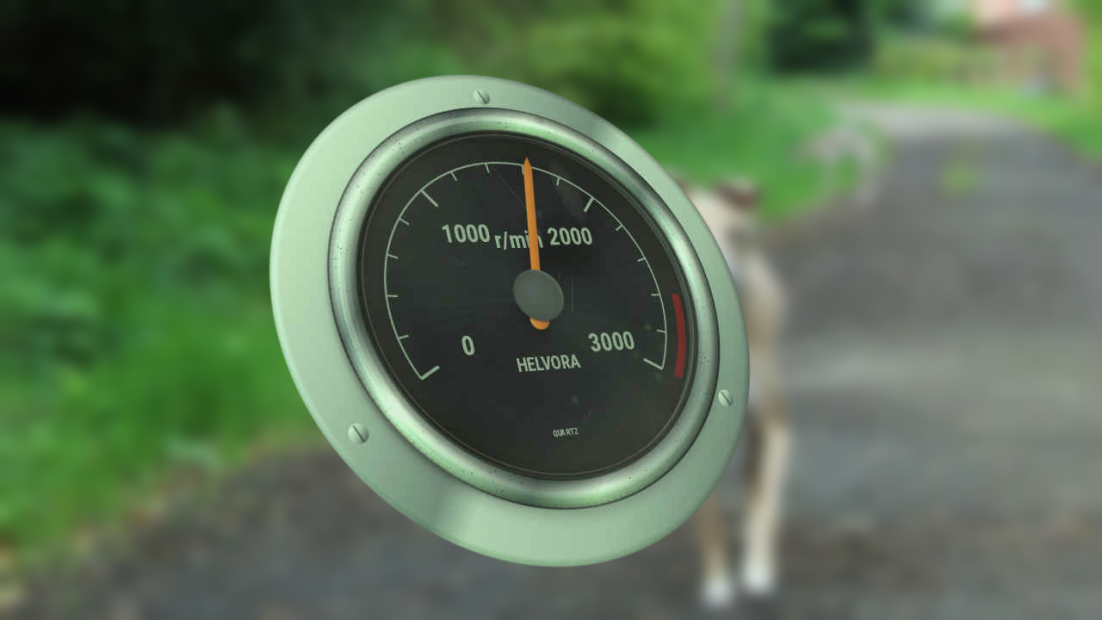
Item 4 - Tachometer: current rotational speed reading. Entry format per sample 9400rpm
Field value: 1600rpm
